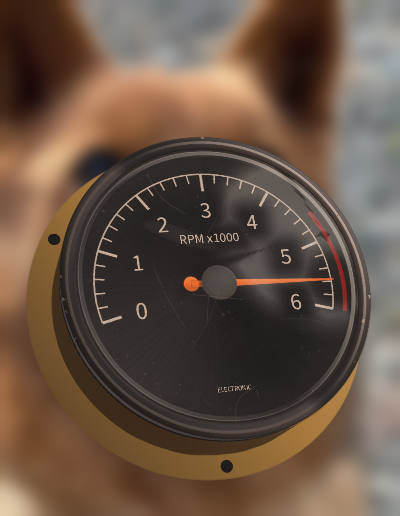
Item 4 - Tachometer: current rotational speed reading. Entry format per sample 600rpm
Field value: 5600rpm
